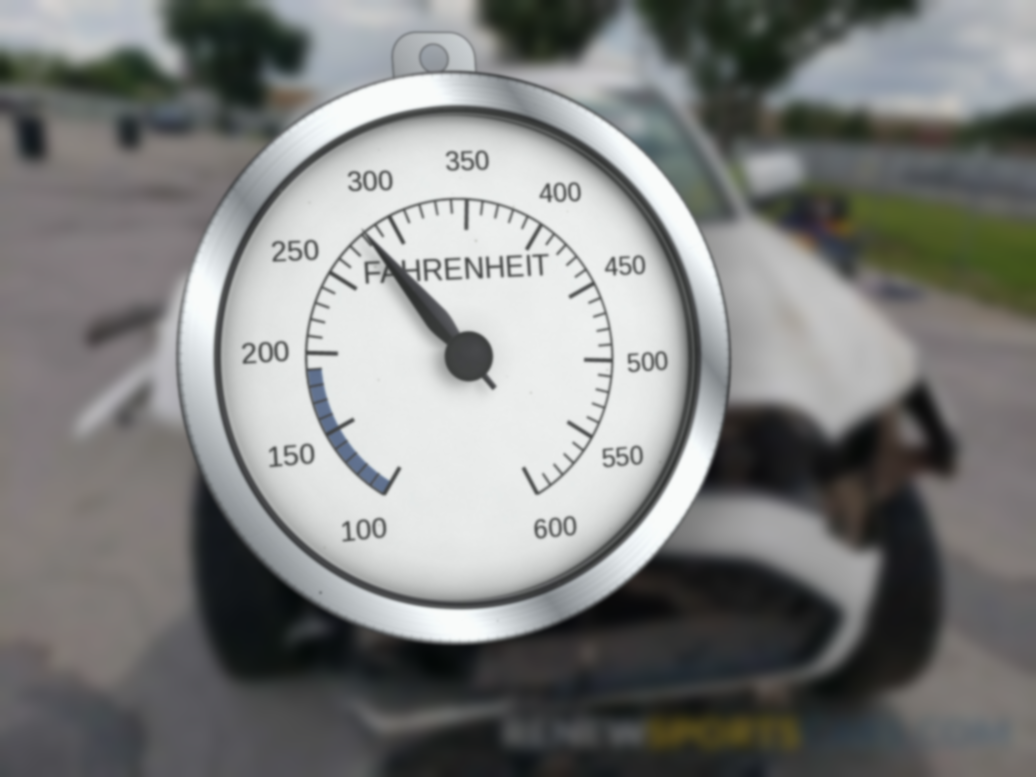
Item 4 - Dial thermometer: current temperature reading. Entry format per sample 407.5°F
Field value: 280°F
